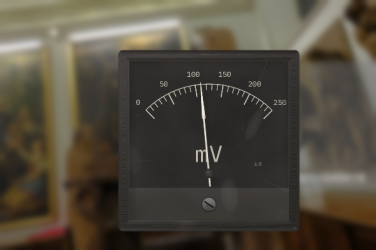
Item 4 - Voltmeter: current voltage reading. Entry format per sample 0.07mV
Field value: 110mV
